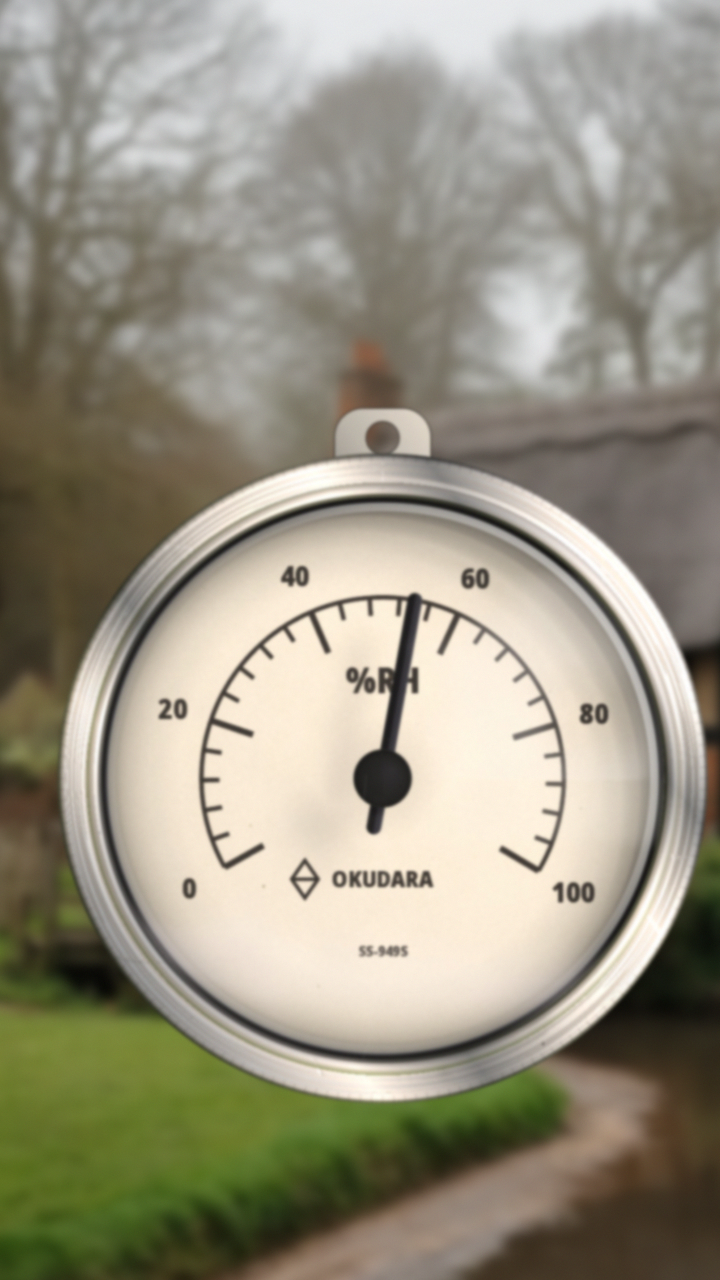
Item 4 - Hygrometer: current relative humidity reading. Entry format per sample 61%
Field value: 54%
